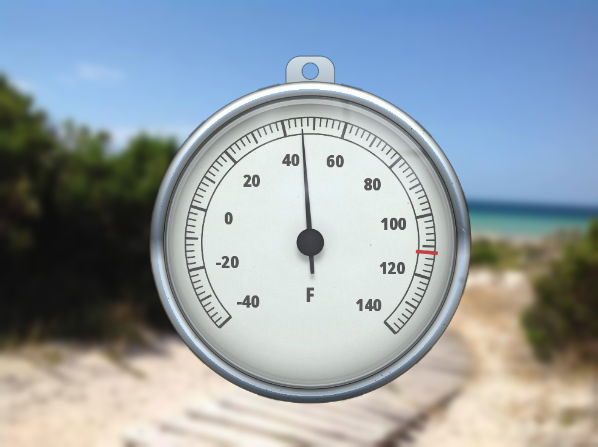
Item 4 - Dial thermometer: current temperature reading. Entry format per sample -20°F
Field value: 46°F
